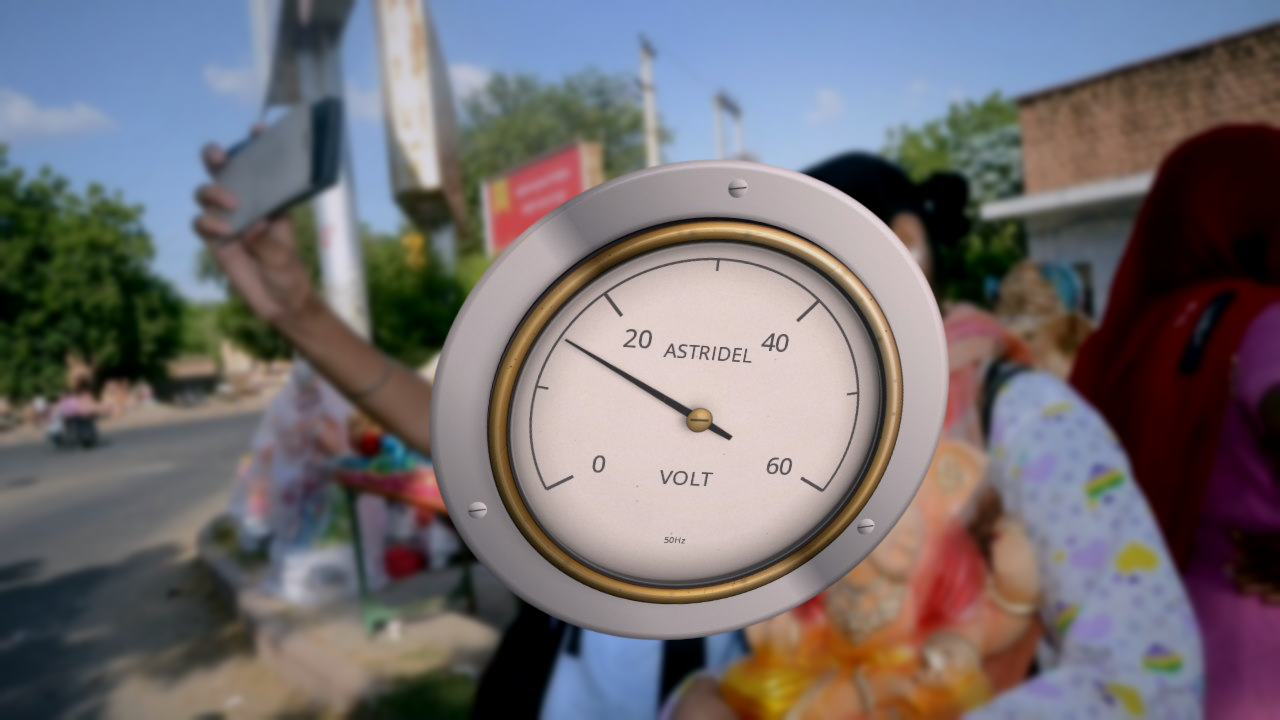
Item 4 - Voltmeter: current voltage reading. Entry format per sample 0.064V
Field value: 15V
